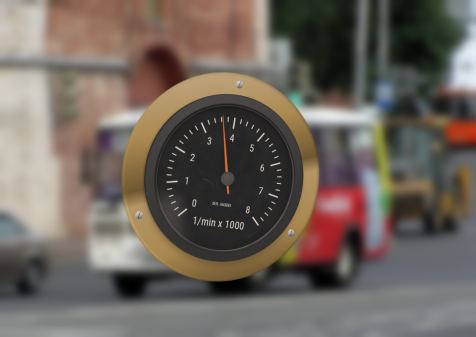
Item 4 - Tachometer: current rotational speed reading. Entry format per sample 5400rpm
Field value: 3600rpm
